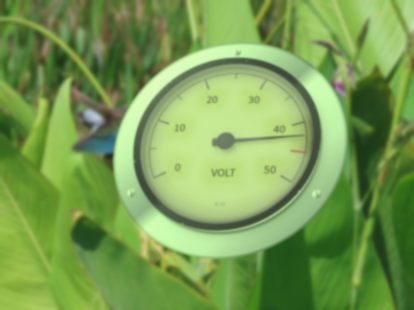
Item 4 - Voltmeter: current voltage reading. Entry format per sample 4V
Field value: 42.5V
